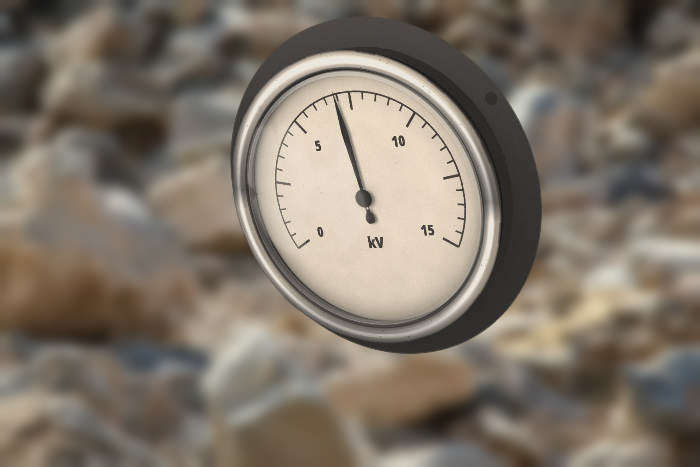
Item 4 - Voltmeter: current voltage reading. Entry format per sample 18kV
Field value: 7kV
